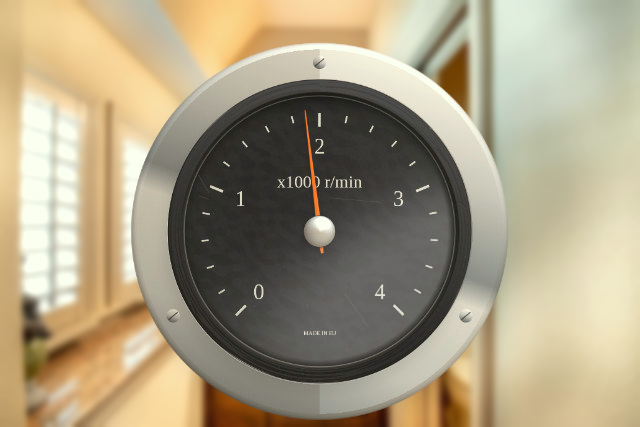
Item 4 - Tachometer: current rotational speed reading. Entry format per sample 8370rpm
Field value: 1900rpm
